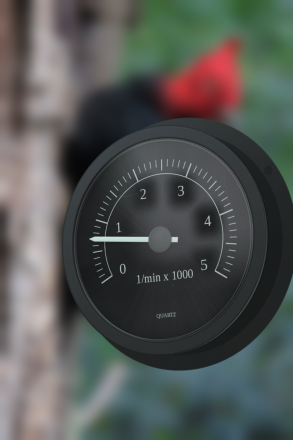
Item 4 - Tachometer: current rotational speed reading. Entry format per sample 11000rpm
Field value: 700rpm
